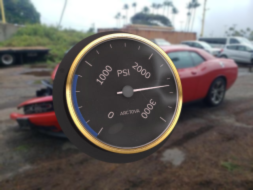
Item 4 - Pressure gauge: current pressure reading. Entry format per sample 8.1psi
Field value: 2500psi
